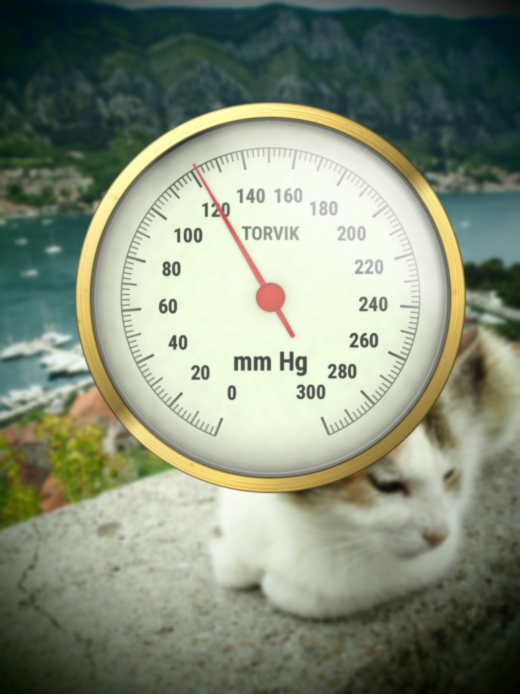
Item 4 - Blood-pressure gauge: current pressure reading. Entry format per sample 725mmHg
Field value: 122mmHg
